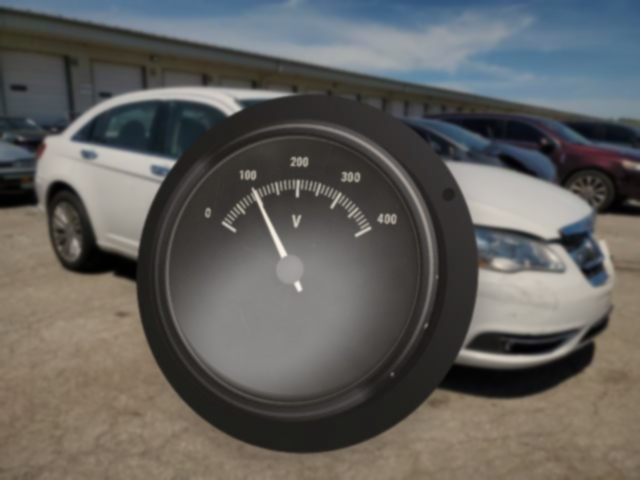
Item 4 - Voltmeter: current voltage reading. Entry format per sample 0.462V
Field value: 100V
